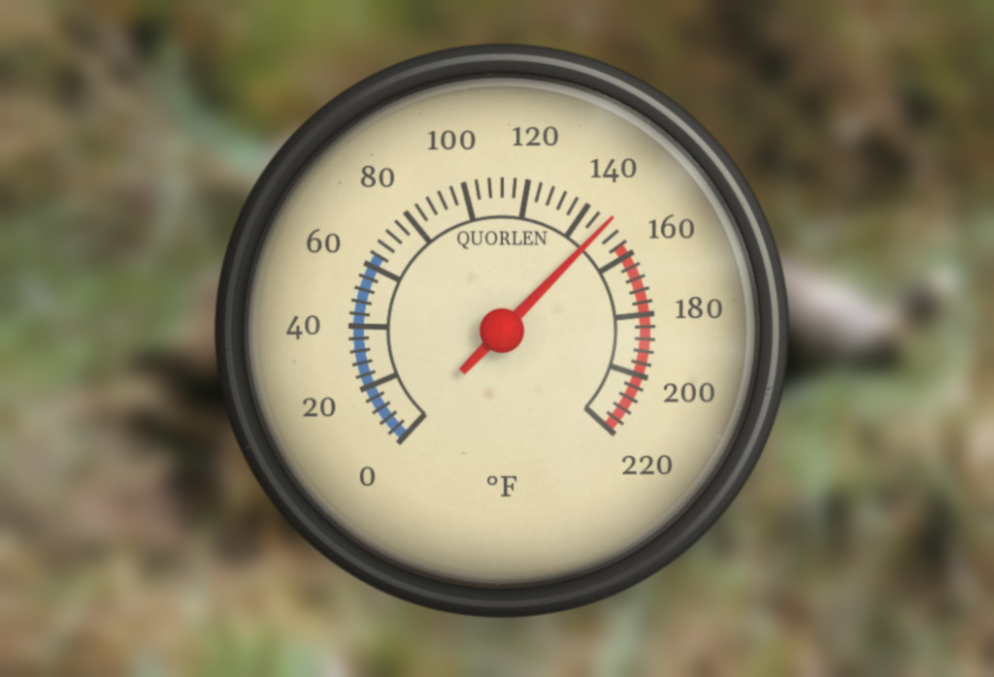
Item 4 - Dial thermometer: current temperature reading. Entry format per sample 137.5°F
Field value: 148°F
